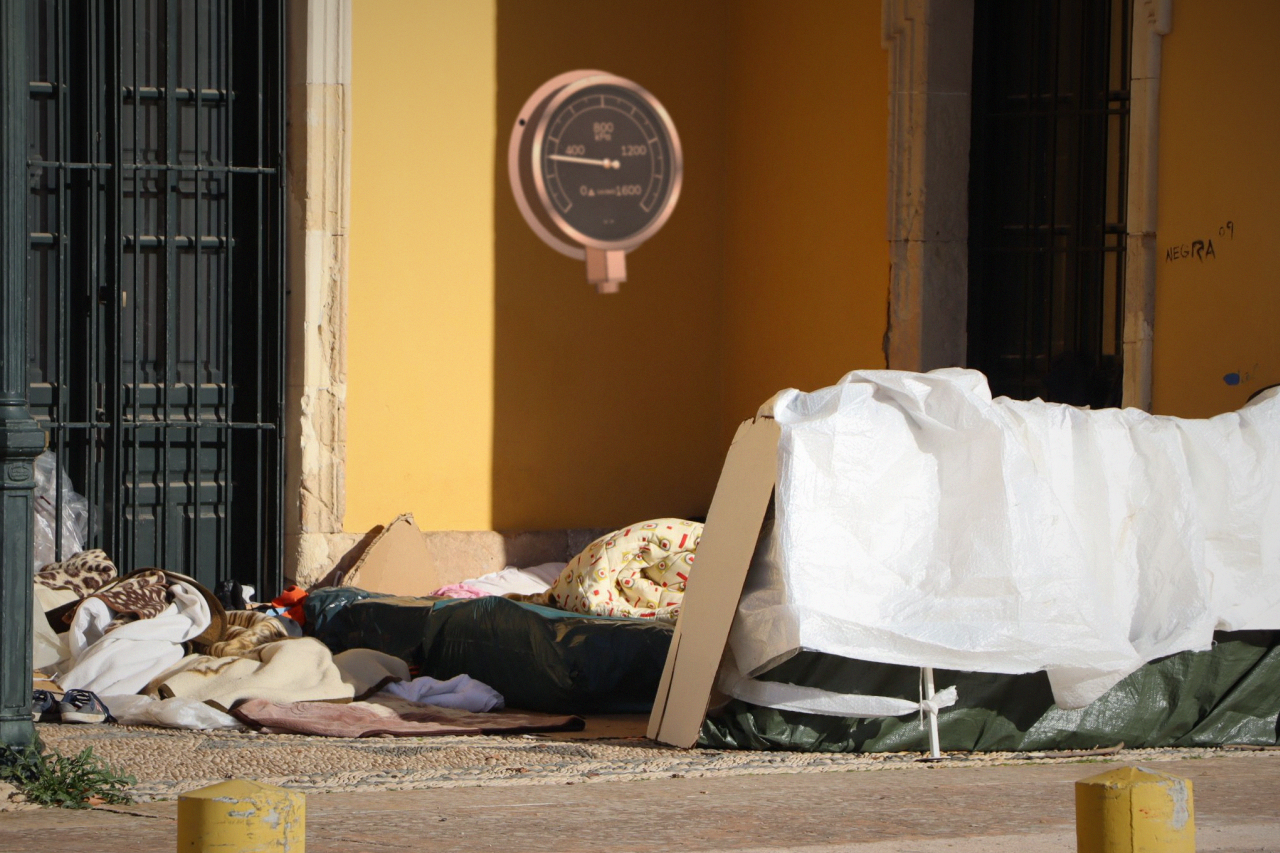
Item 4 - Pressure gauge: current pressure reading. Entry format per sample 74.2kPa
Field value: 300kPa
